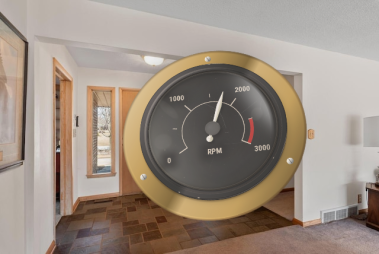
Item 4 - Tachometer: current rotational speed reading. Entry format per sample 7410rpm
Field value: 1750rpm
